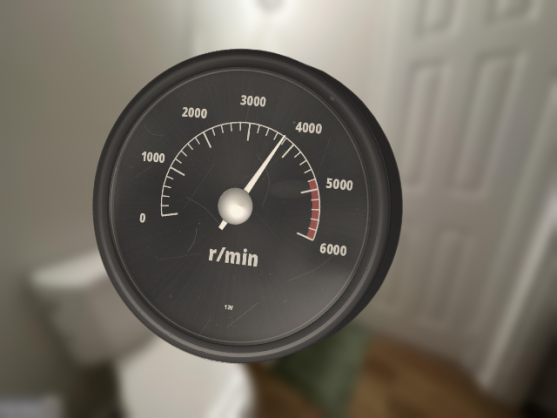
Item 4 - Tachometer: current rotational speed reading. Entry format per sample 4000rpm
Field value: 3800rpm
